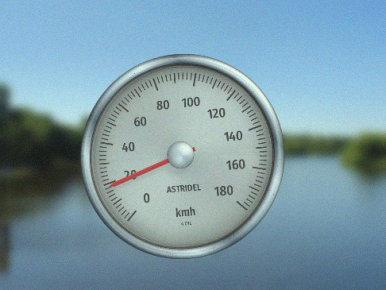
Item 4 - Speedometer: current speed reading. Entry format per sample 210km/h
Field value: 18km/h
